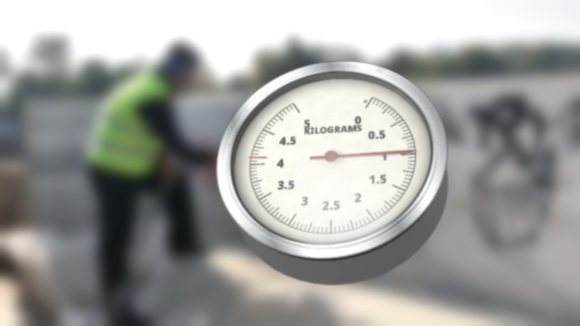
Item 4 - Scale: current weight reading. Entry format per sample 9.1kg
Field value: 1kg
